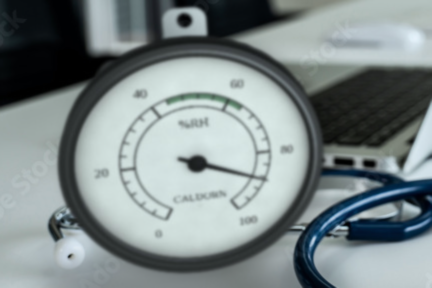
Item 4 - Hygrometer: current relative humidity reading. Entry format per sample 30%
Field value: 88%
